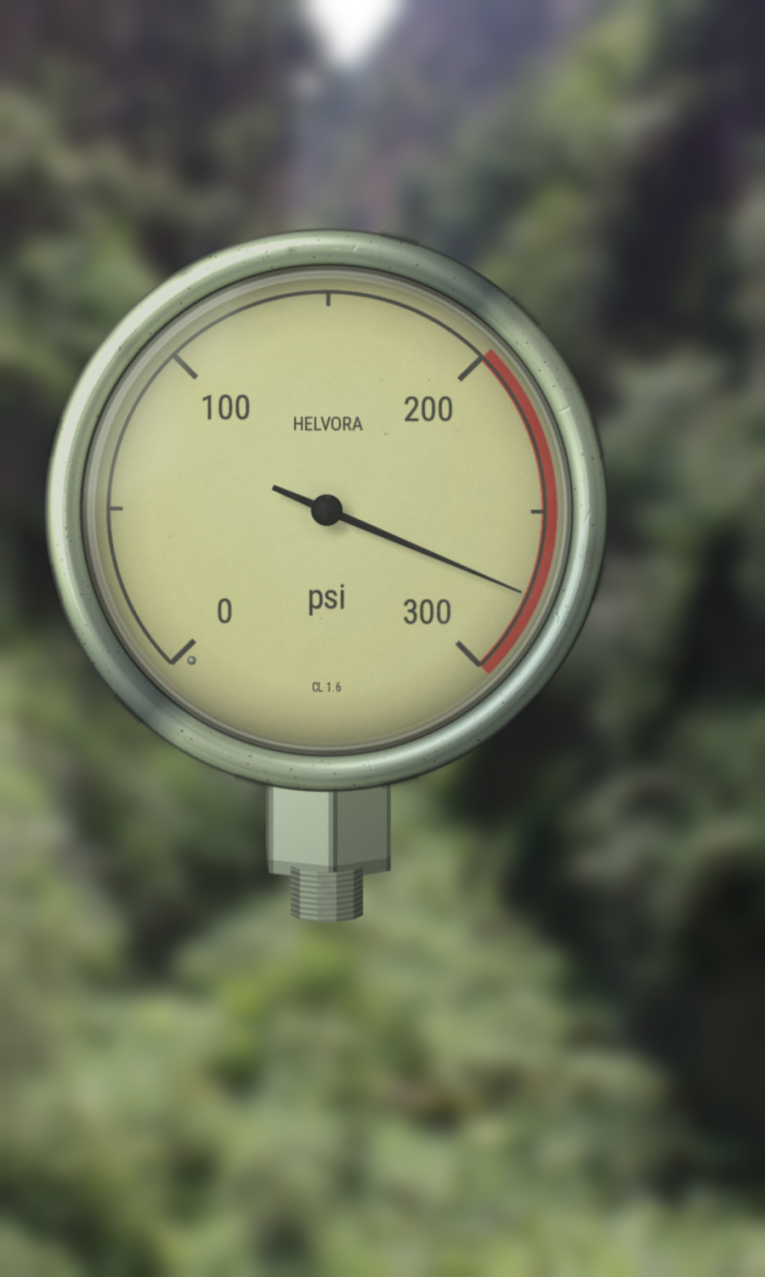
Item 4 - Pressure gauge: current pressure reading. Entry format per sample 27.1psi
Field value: 275psi
